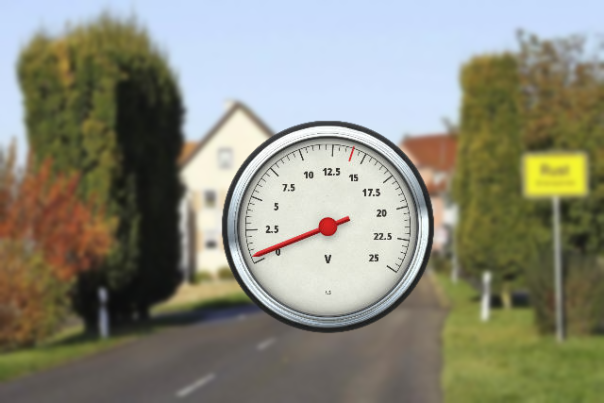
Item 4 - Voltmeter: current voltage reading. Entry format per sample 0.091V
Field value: 0.5V
